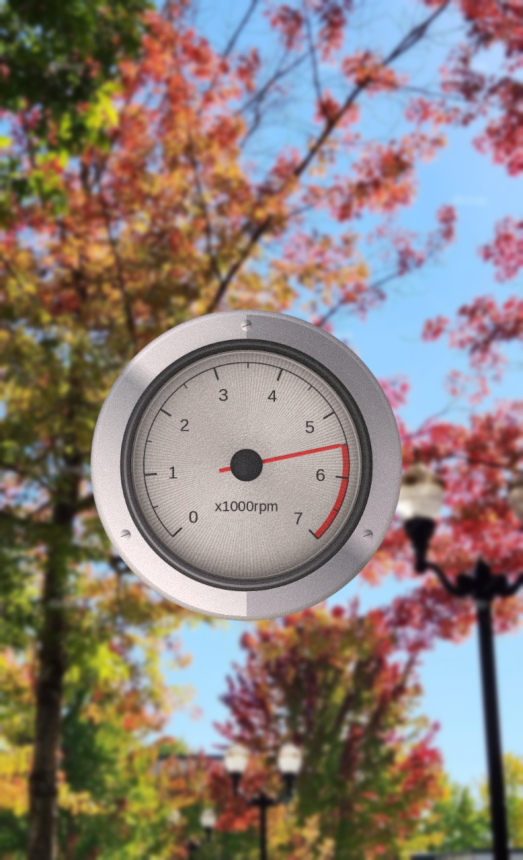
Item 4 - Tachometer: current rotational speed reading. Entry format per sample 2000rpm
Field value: 5500rpm
